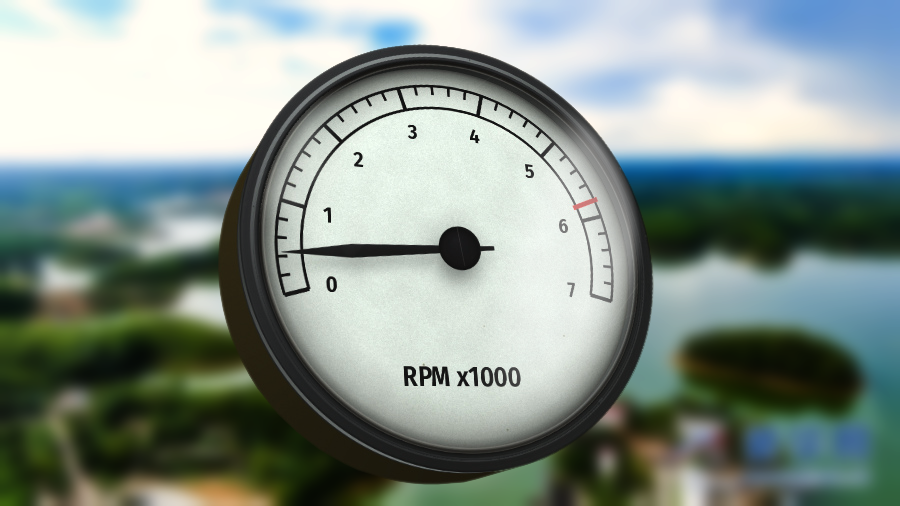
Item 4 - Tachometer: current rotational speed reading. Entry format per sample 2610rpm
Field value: 400rpm
